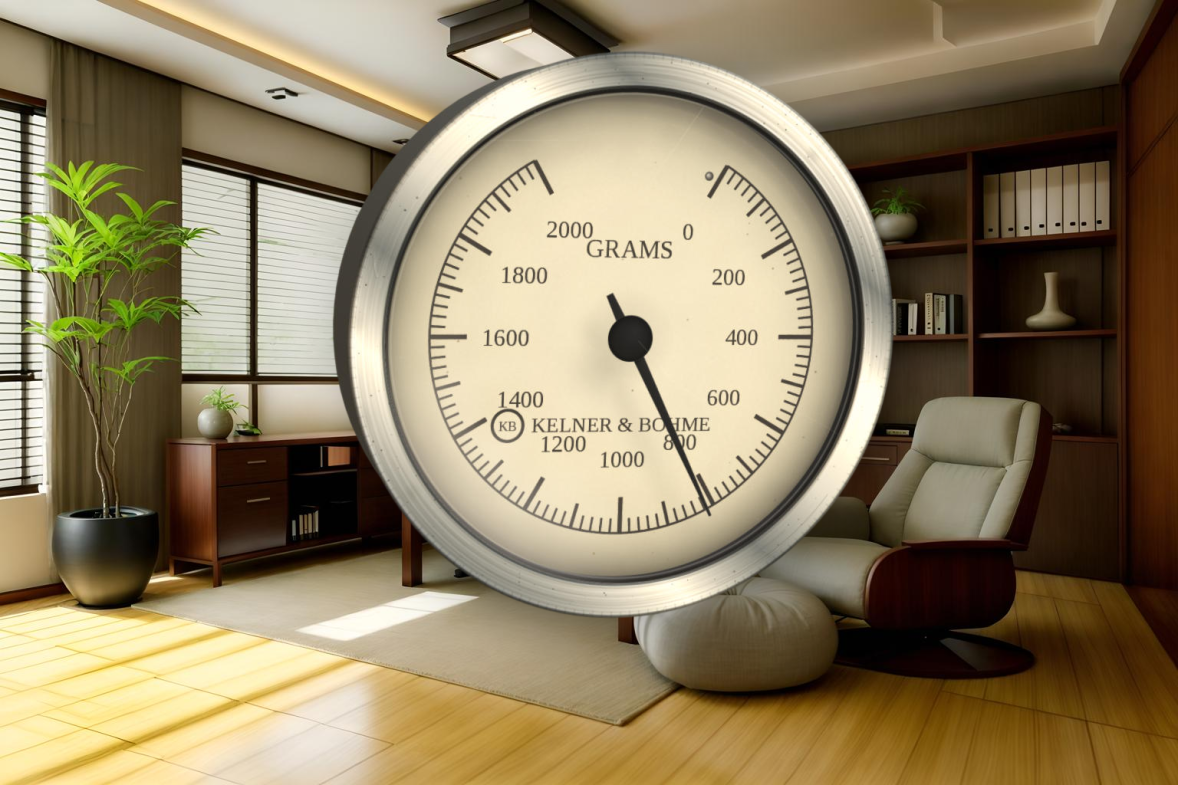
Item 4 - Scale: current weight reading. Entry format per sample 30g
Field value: 820g
